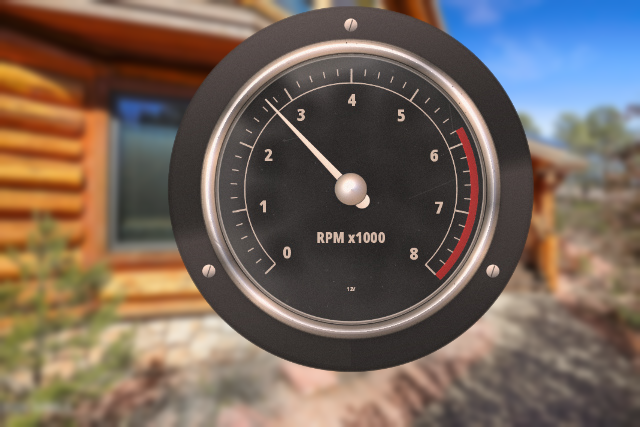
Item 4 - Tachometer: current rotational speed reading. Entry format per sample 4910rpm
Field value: 2700rpm
